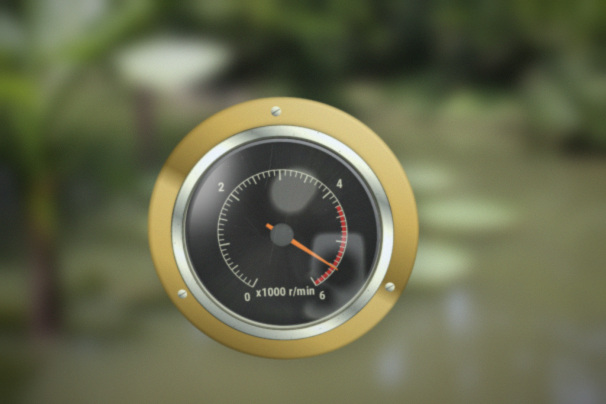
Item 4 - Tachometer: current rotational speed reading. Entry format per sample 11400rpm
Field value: 5500rpm
